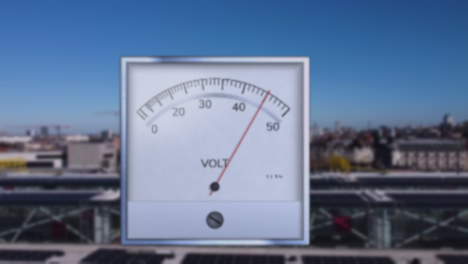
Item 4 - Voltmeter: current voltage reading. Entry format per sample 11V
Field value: 45V
